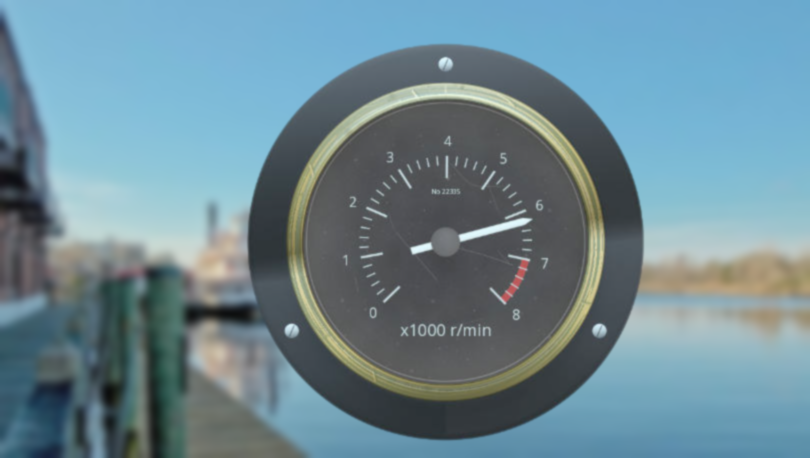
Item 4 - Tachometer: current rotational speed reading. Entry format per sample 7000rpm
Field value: 6200rpm
